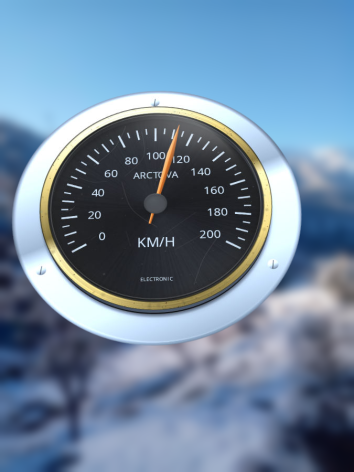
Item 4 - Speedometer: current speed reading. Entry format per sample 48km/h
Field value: 112.5km/h
